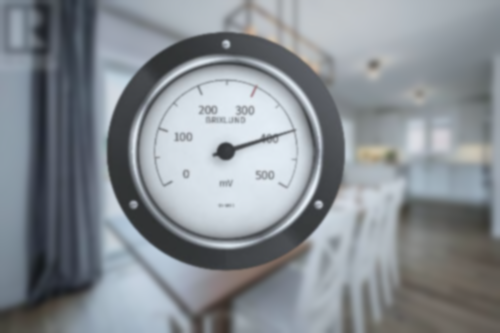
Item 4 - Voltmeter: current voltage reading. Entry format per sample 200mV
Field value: 400mV
